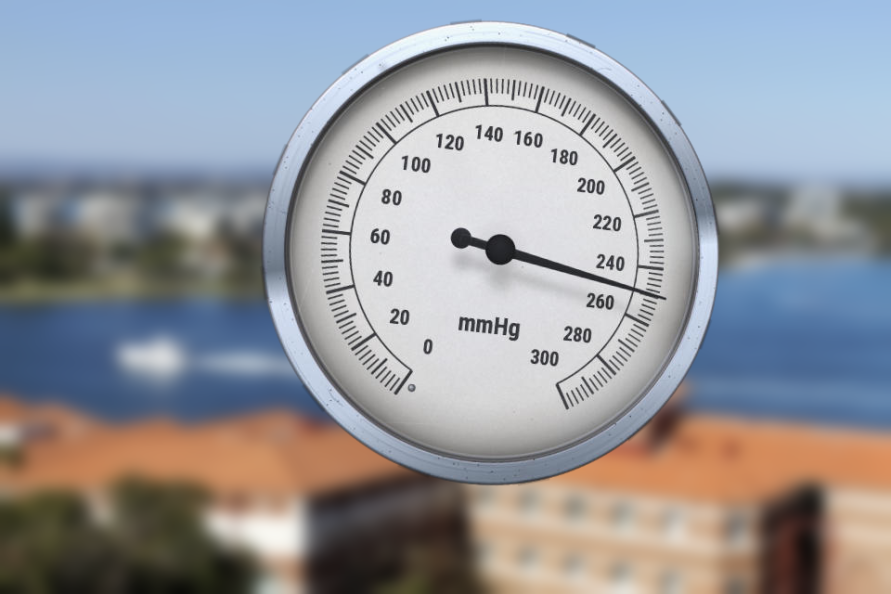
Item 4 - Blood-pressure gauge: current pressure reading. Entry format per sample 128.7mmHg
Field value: 250mmHg
